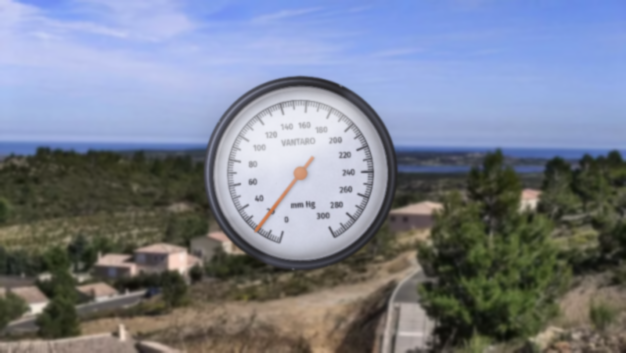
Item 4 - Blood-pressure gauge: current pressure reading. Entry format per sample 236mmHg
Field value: 20mmHg
